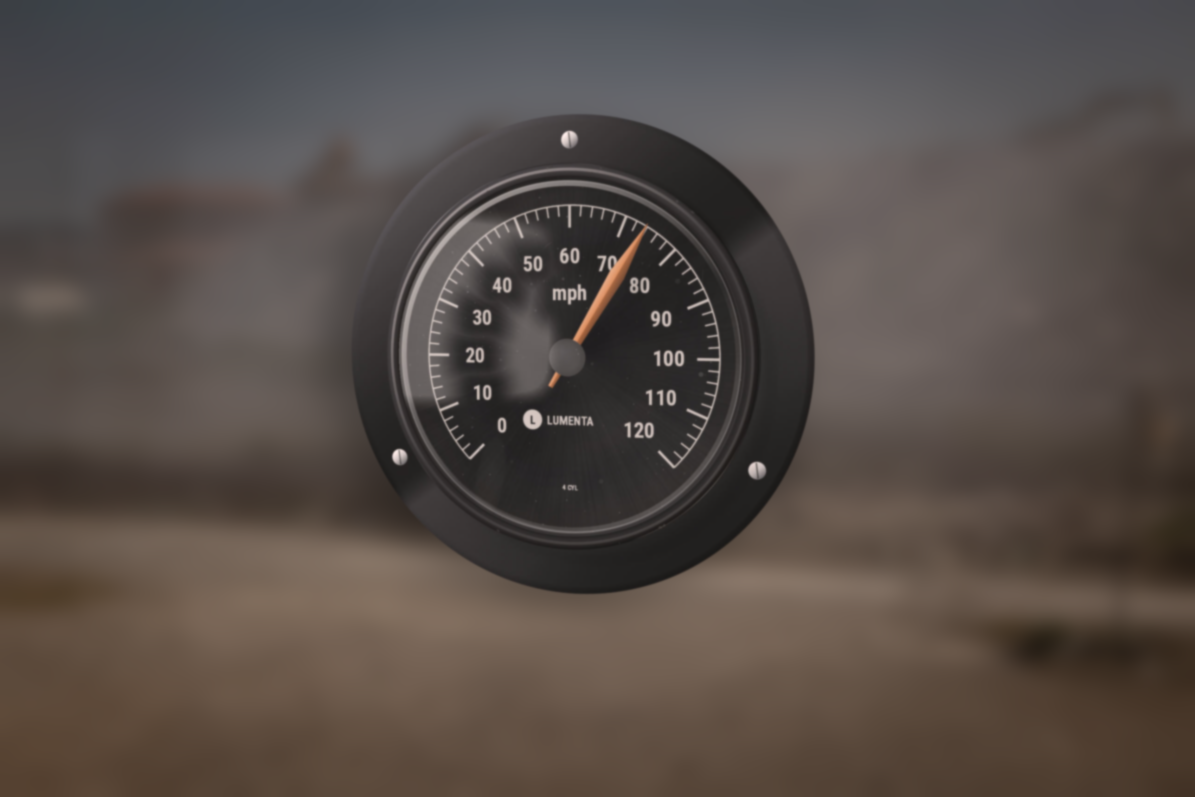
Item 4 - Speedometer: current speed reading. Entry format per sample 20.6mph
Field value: 74mph
